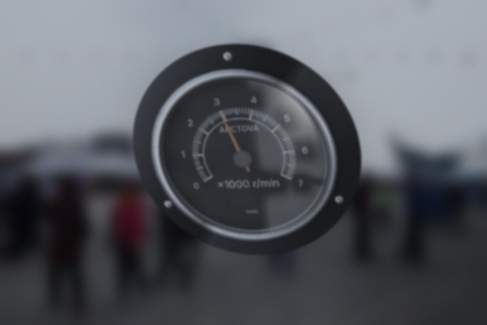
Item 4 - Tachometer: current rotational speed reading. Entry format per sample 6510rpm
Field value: 3000rpm
